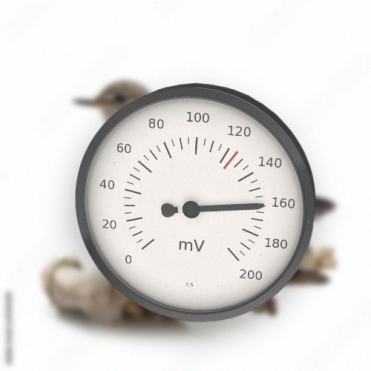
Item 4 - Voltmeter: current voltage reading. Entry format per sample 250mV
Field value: 160mV
